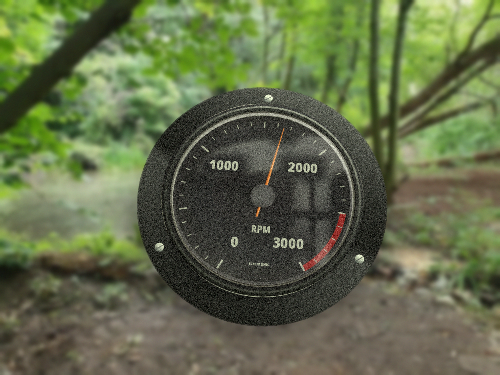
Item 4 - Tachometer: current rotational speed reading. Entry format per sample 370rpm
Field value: 1650rpm
